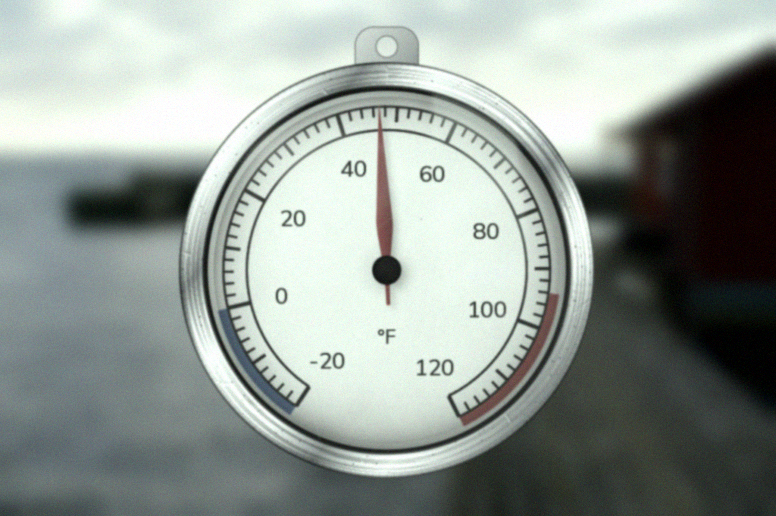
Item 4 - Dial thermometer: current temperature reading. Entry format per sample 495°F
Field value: 47°F
